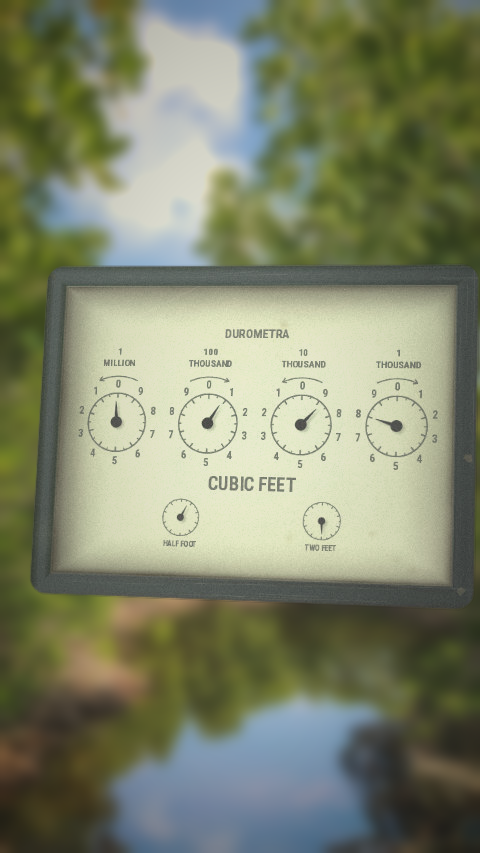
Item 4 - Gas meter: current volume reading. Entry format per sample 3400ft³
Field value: 8800ft³
